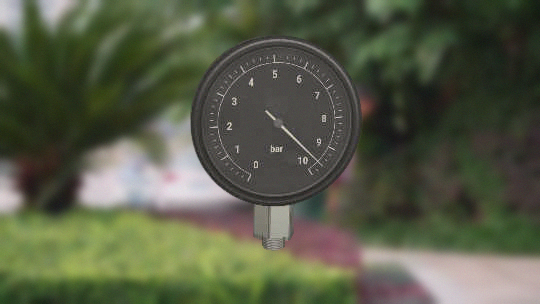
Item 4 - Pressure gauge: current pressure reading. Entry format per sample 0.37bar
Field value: 9.6bar
